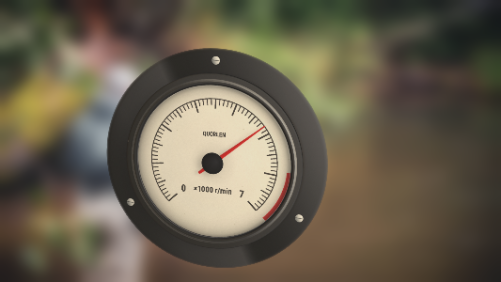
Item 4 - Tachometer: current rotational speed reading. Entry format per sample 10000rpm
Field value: 4800rpm
